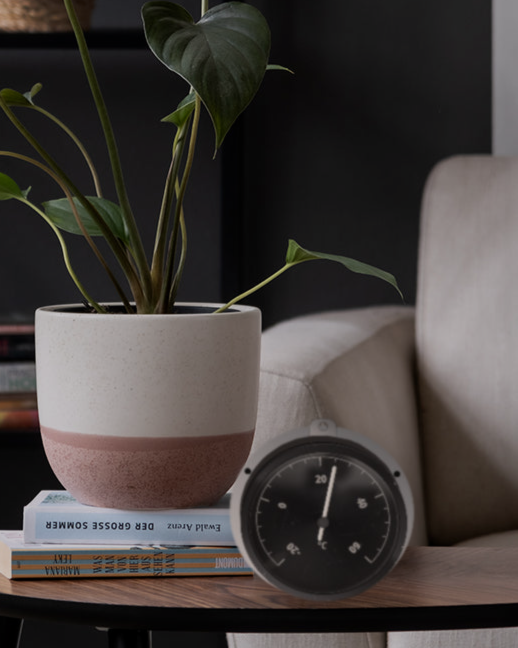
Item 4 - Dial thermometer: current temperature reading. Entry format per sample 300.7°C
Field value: 24°C
